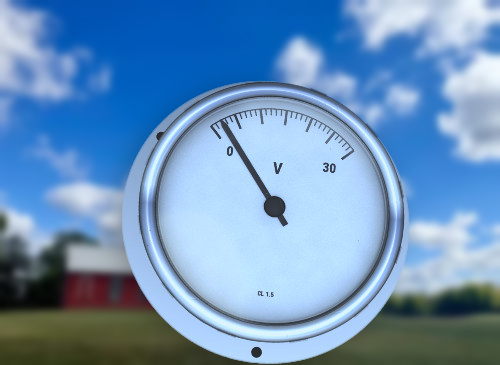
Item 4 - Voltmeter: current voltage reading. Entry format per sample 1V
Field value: 2V
